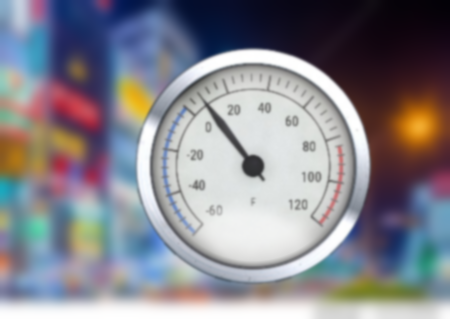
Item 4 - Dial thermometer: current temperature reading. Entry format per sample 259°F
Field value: 8°F
